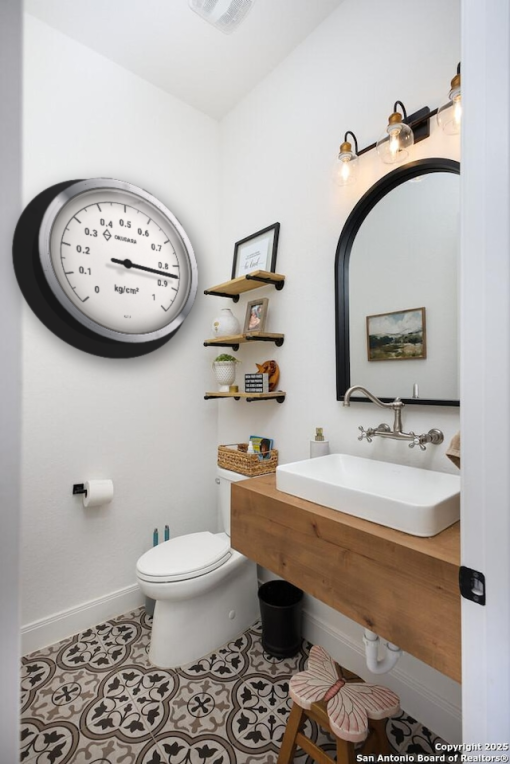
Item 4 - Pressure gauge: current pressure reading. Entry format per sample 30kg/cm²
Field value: 0.85kg/cm²
